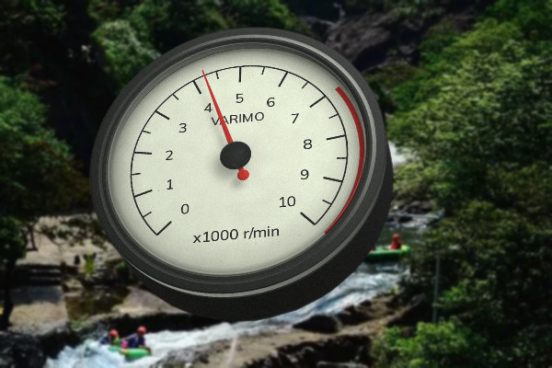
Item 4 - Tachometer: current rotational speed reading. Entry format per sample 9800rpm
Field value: 4250rpm
